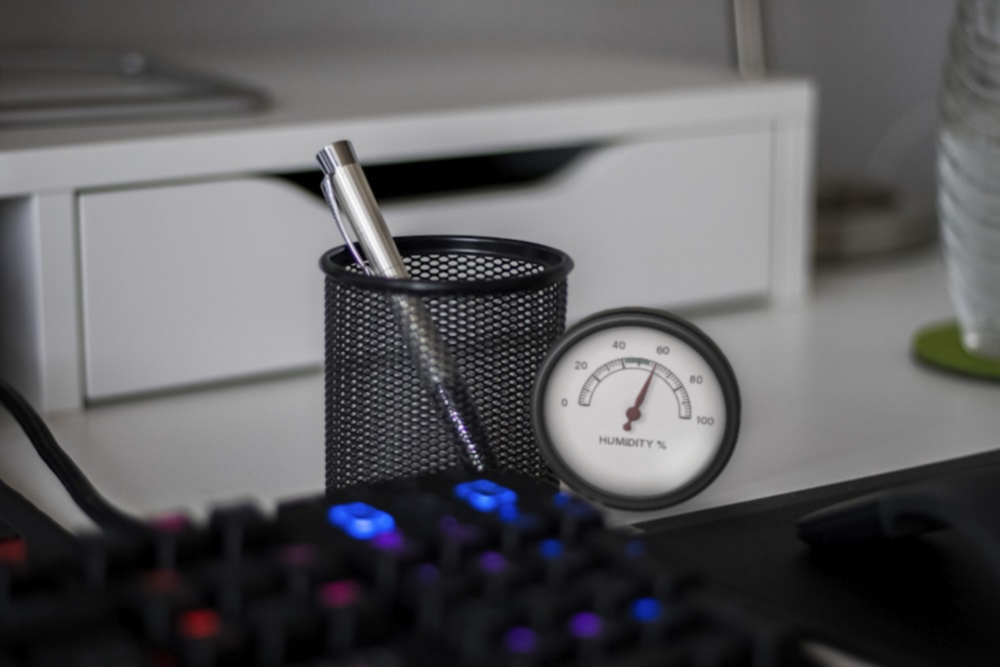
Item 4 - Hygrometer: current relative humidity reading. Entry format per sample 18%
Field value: 60%
